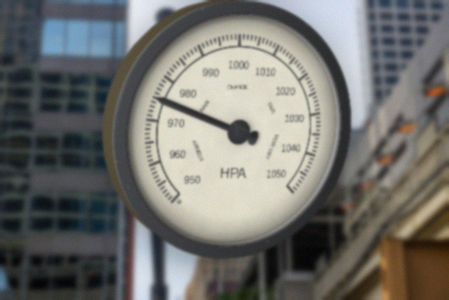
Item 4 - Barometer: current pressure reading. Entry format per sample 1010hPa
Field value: 975hPa
